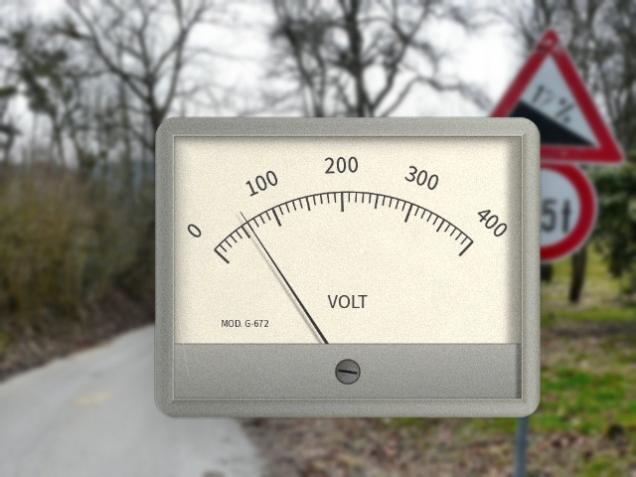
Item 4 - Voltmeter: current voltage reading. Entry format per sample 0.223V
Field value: 60V
